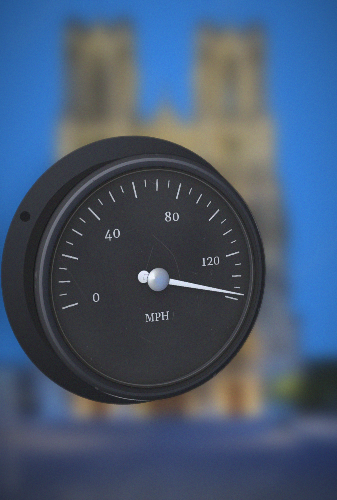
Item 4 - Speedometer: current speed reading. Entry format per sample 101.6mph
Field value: 137.5mph
